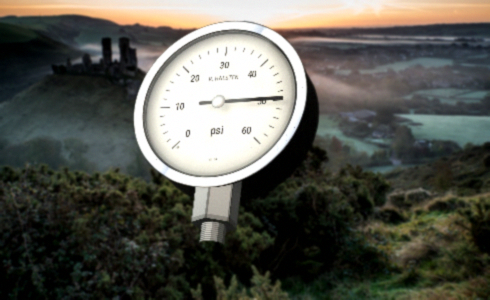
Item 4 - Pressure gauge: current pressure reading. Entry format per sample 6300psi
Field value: 50psi
